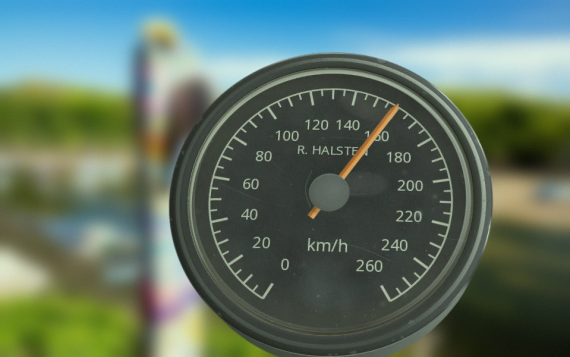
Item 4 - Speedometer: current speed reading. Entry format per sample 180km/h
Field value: 160km/h
